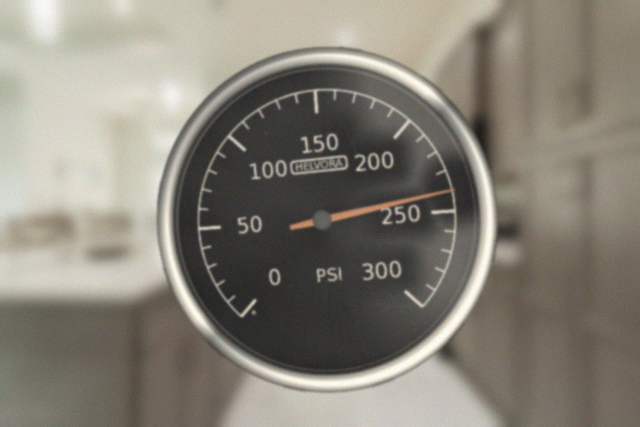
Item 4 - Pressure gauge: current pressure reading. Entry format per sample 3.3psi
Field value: 240psi
